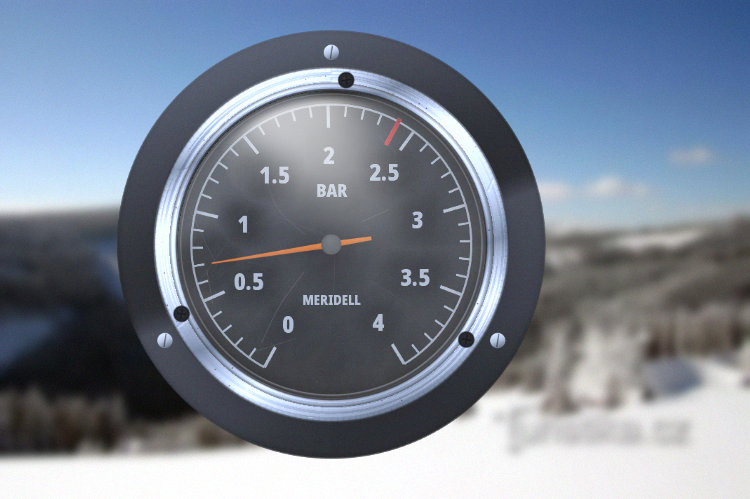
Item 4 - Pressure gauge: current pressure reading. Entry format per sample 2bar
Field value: 0.7bar
